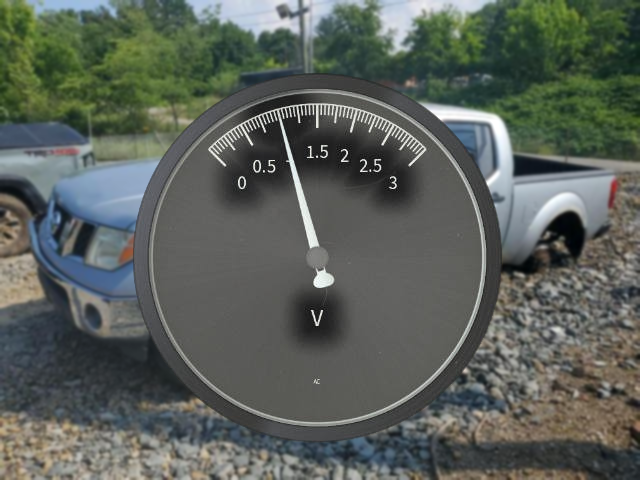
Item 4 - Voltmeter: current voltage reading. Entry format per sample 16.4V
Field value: 1V
